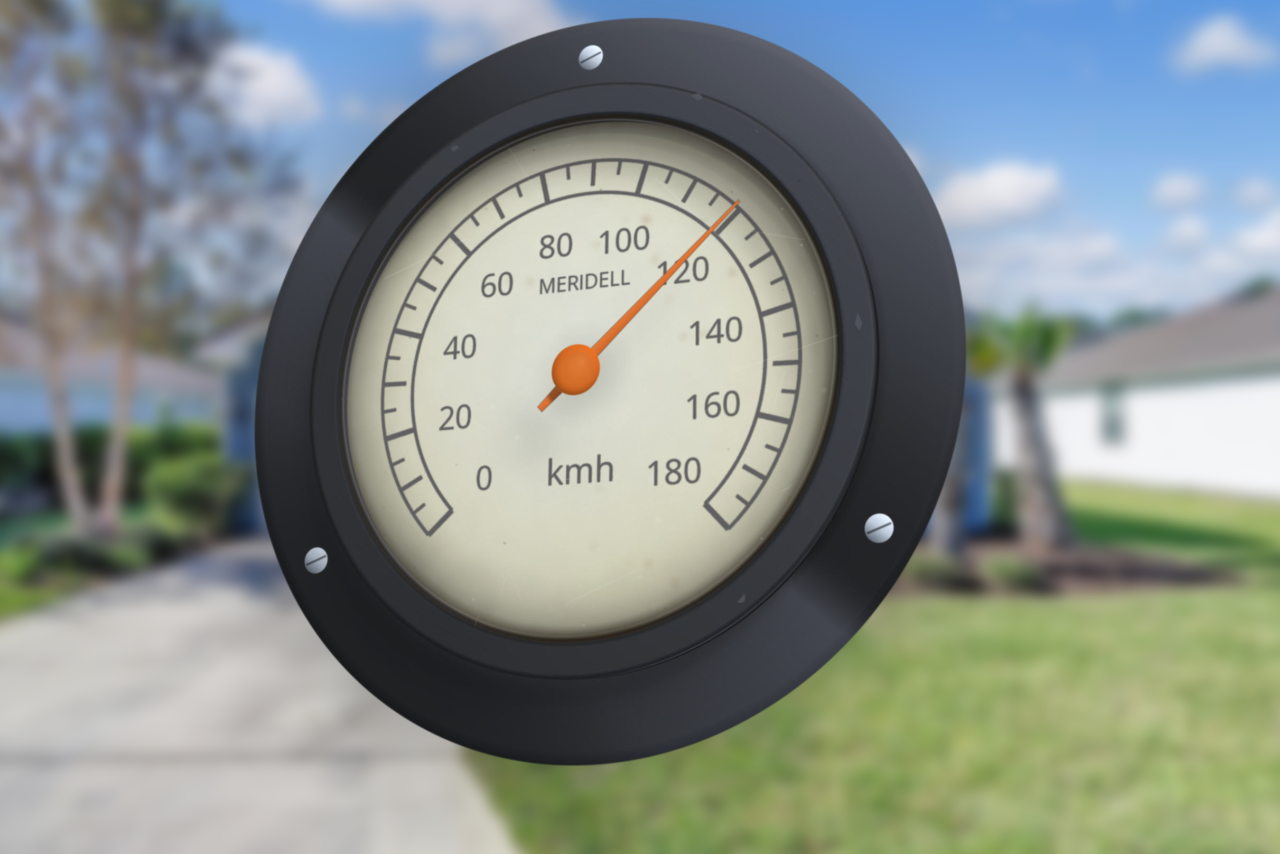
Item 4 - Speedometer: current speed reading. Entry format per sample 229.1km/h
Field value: 120km/h
